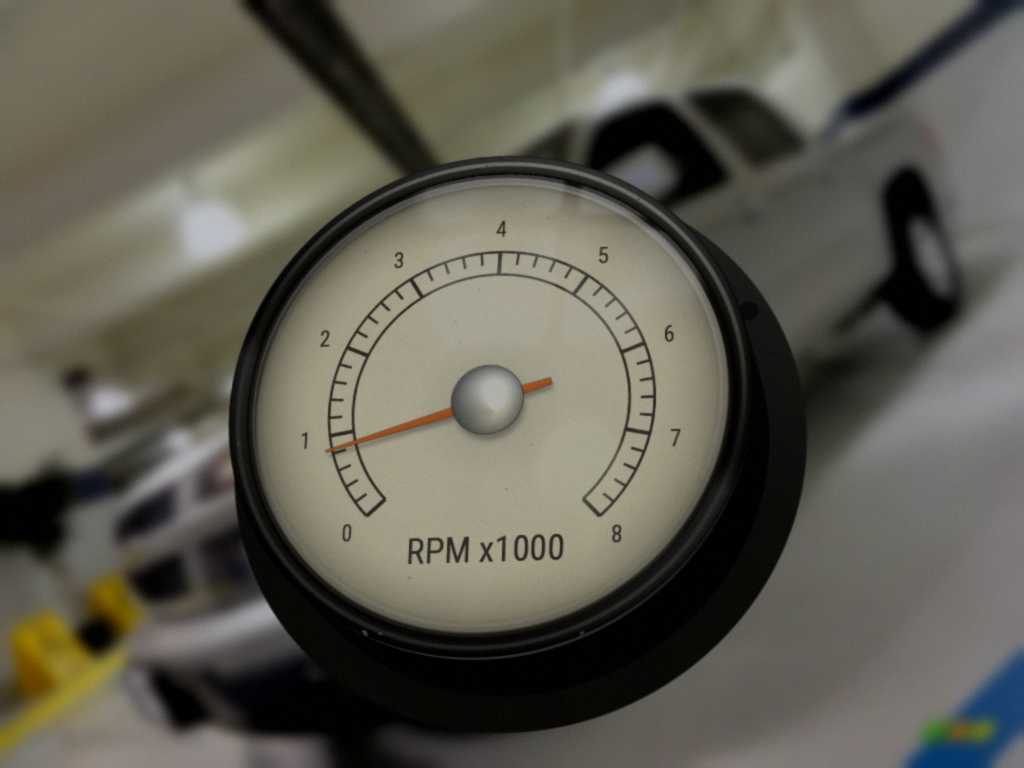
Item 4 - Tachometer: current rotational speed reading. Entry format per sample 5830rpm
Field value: 800rpm
